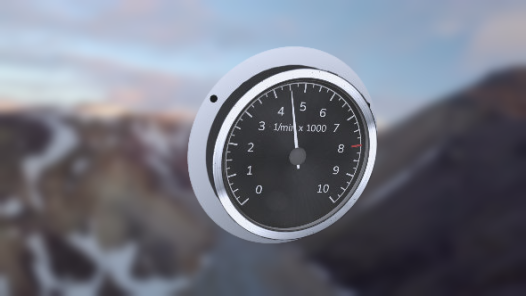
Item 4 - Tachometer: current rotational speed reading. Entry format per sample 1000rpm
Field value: 4500rpm
